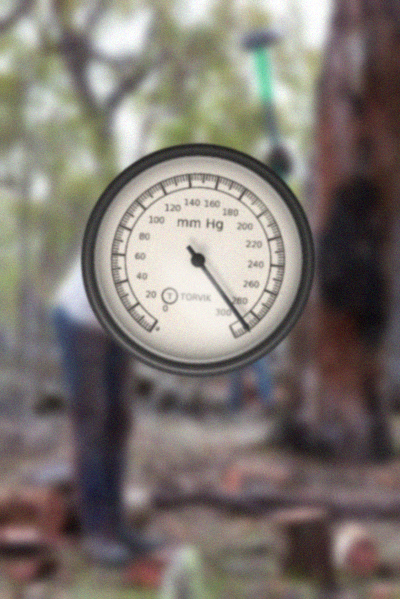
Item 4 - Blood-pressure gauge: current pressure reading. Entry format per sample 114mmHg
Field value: 290mmHg
